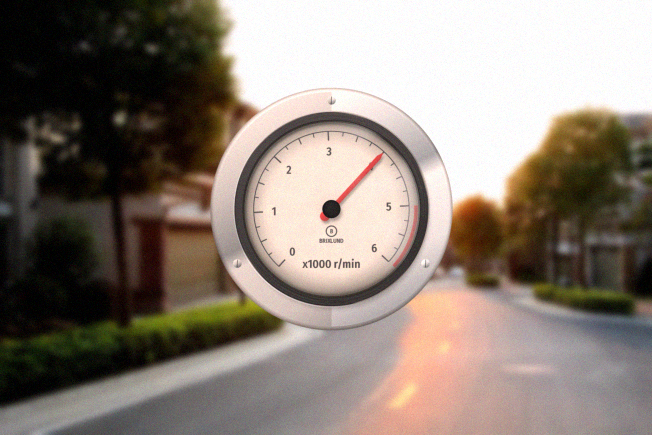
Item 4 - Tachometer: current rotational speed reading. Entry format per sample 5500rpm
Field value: 4000rpm
